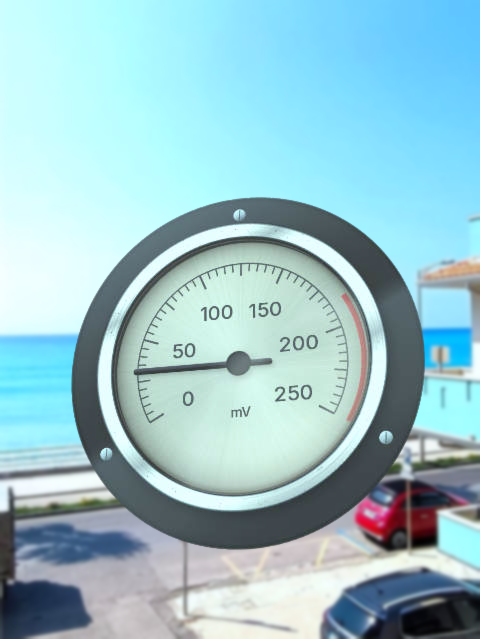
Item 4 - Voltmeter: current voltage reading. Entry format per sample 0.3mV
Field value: 30mV
